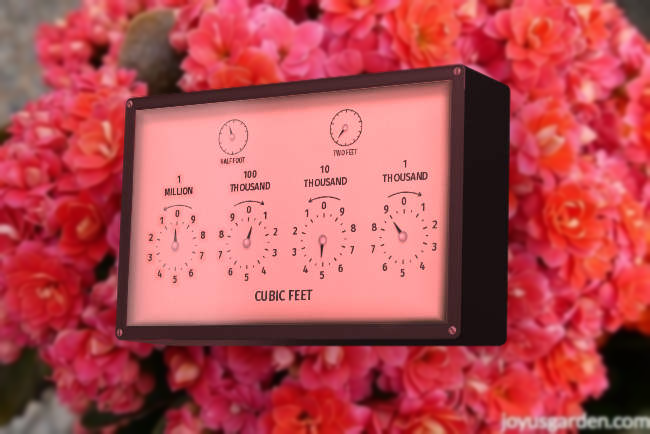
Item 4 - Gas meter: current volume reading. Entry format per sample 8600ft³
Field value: 4900ft³
